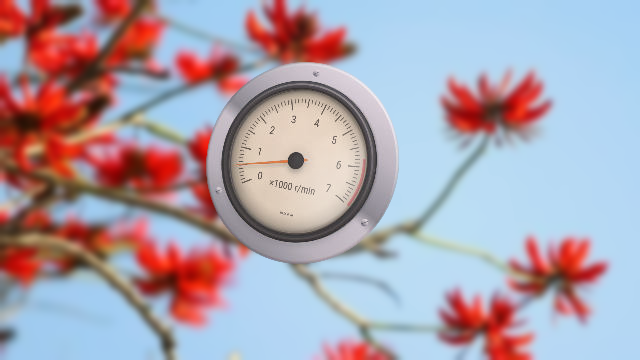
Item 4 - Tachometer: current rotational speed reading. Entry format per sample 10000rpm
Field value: 500rpm
